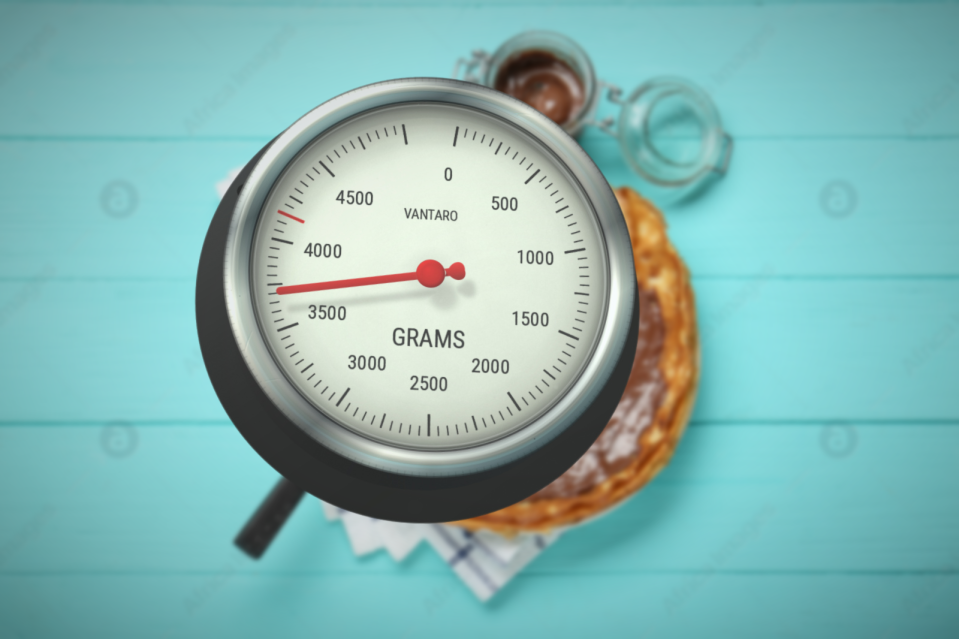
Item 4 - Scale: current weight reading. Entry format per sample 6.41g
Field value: 3700g
